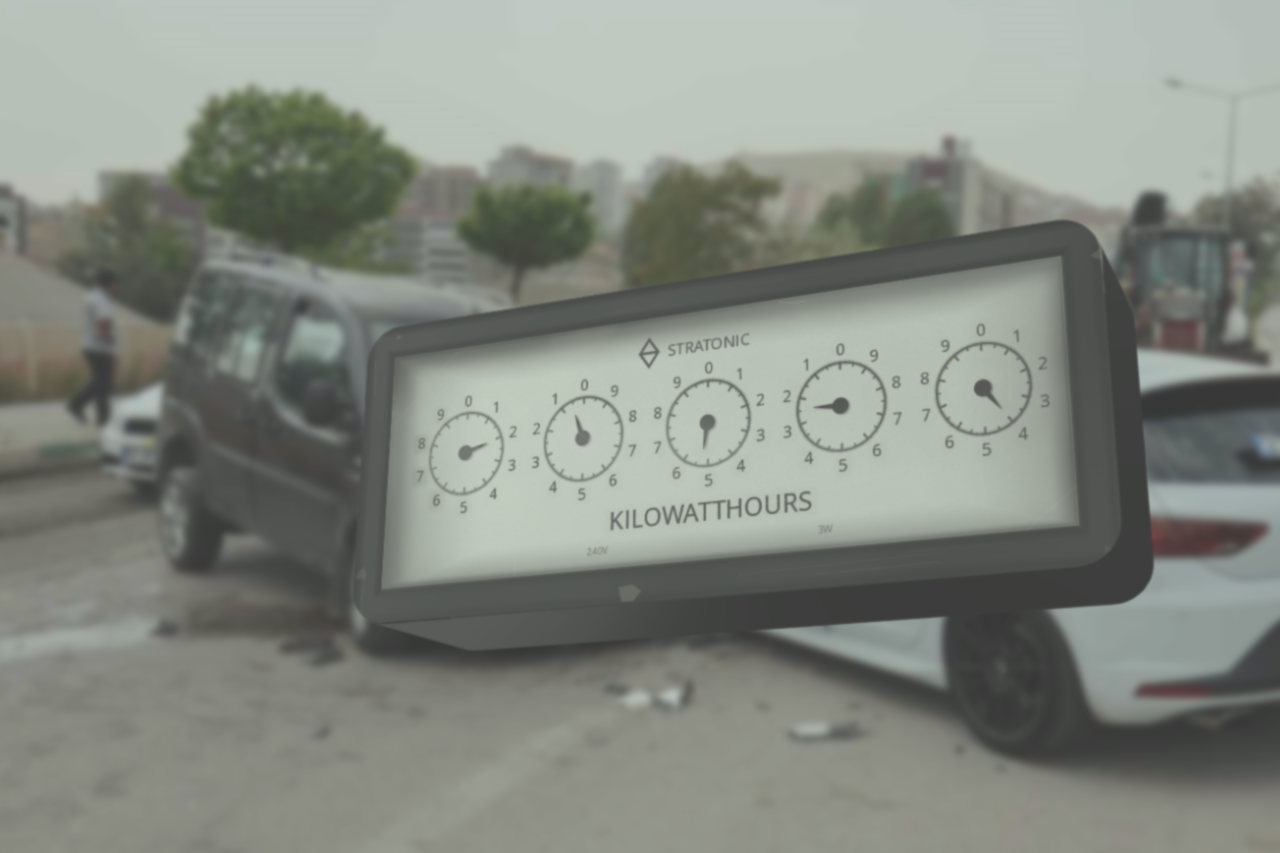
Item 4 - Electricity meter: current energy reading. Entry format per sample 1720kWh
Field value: 20524kWh
